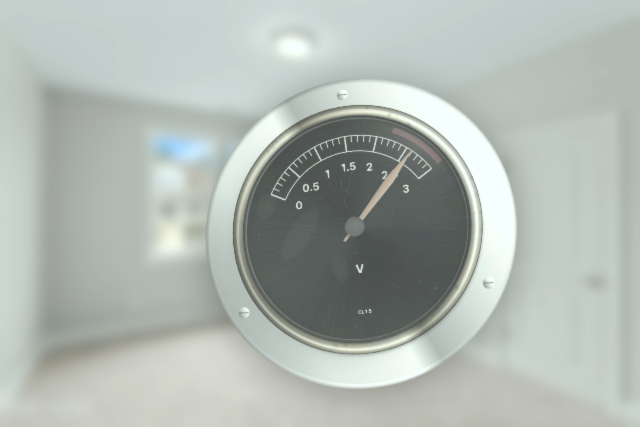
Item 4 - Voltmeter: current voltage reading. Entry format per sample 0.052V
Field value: 2.6V
